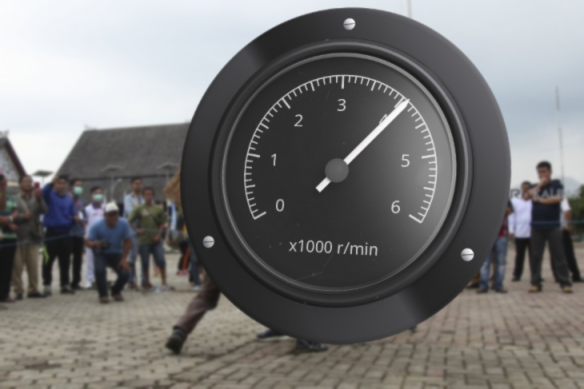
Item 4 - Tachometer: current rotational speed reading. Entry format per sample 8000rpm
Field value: 4100rpm
